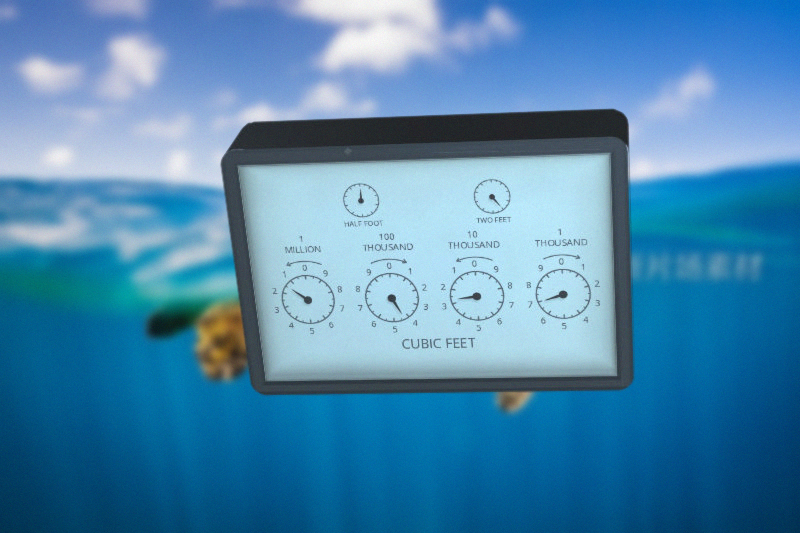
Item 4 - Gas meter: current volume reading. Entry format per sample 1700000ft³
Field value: 142700ft³
